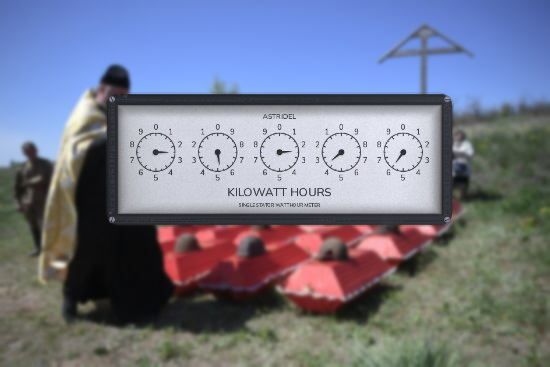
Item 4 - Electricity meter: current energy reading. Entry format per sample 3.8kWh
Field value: 25236kWh
